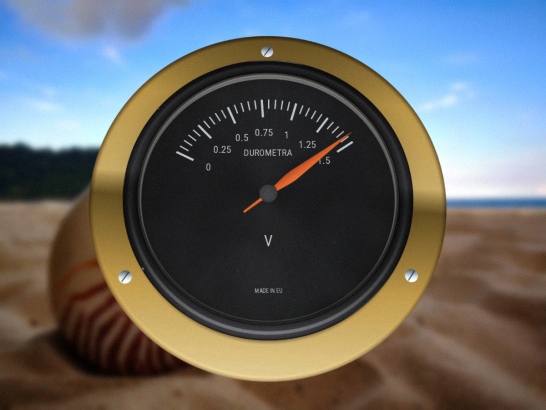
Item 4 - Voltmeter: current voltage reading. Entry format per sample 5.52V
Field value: 1.45V
